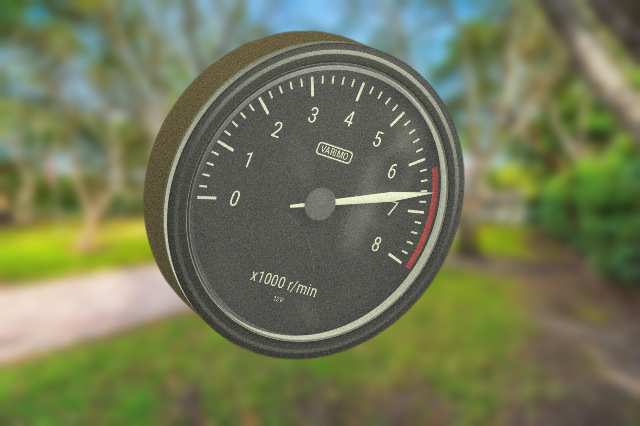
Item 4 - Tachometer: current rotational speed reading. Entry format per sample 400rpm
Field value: 6600rpm
